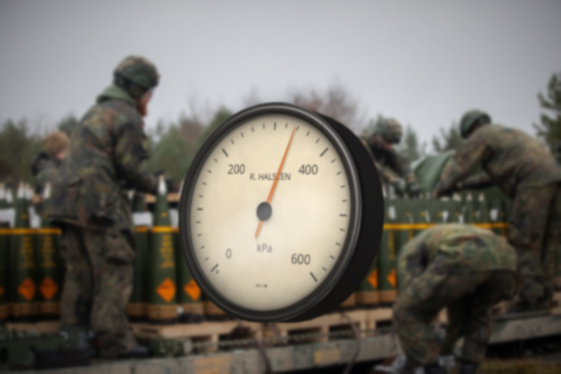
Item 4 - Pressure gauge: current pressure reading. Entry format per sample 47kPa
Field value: 340kPa
